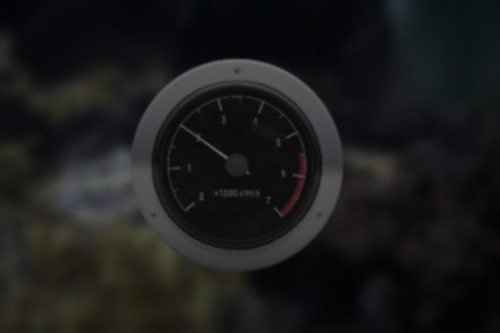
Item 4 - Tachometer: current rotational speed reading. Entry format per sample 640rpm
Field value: 2000rpm
